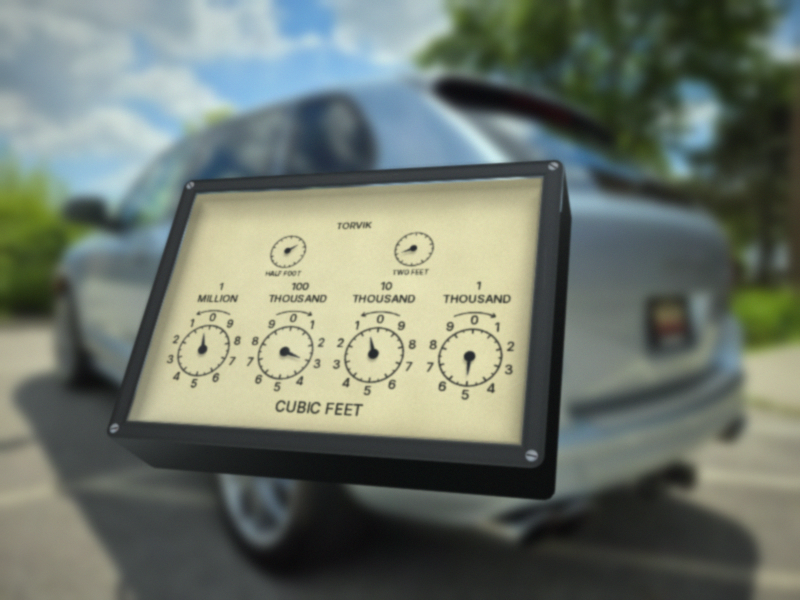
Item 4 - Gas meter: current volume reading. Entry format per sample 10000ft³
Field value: 30500ft³
